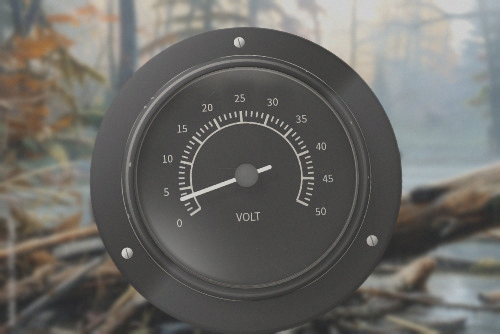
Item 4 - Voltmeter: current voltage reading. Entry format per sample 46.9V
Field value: 3V
